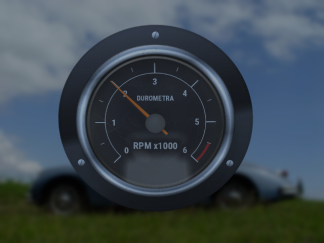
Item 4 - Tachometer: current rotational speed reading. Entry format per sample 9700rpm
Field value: 2000rpm
